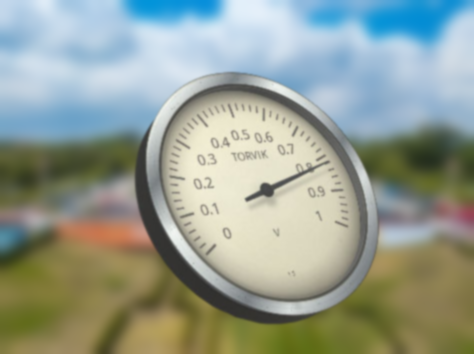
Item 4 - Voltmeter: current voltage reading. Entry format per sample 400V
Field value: 0.82V
